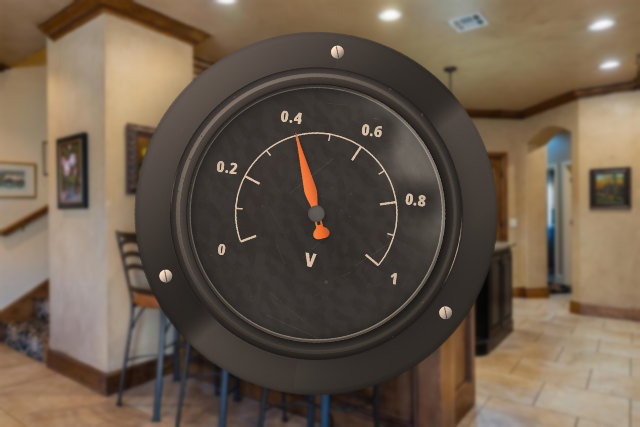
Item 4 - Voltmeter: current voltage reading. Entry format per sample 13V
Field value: 0.4V
